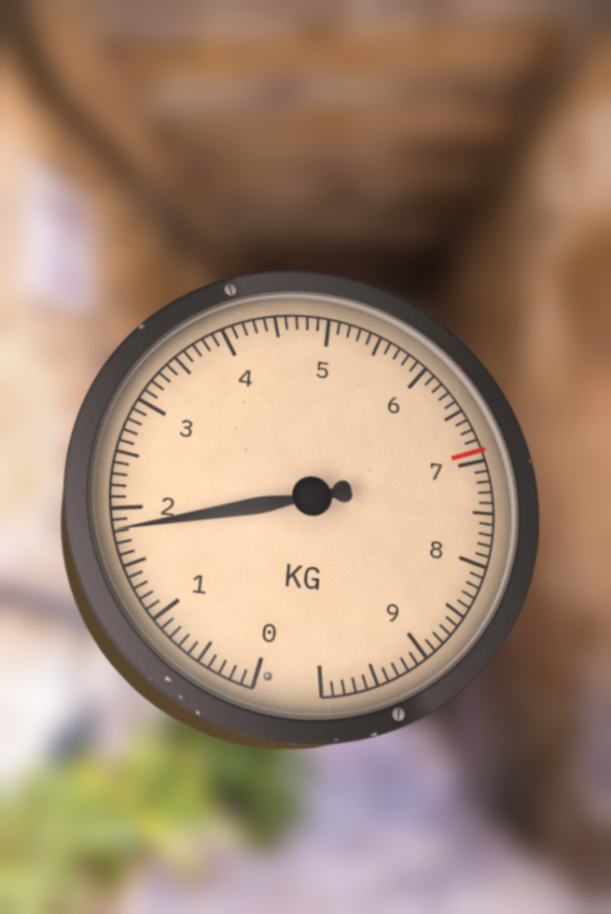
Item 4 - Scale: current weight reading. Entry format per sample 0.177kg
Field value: 1.8kg
